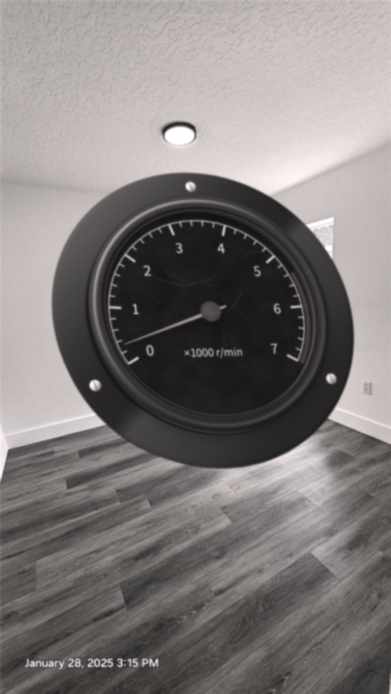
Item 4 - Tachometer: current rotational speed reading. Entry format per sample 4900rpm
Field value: 300rpm
